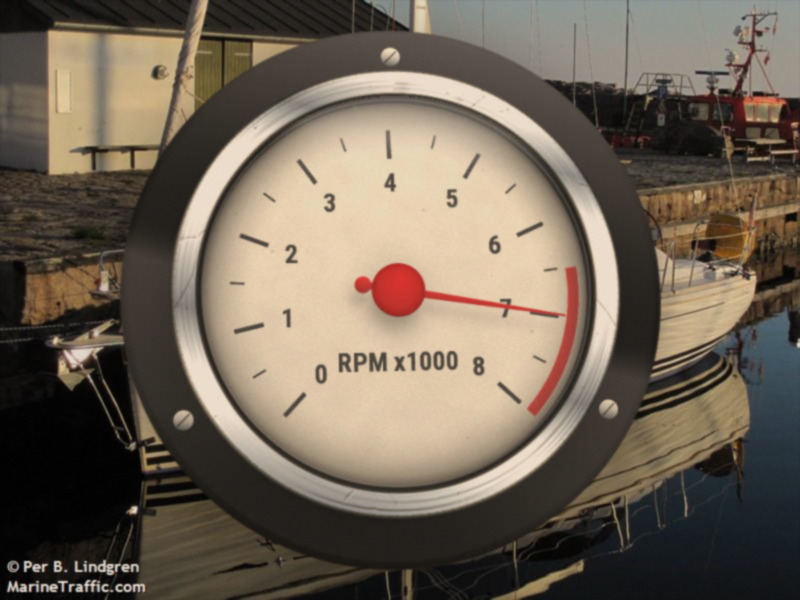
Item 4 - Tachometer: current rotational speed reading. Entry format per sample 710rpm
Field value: 7000rpm
